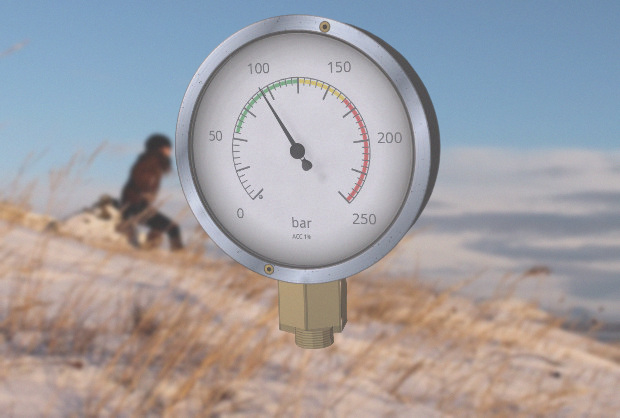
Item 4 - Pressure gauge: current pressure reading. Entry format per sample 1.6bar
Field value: 95bar
